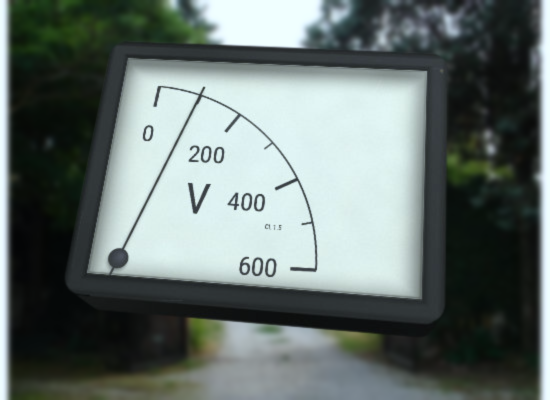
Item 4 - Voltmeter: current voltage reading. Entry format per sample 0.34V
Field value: 100V
